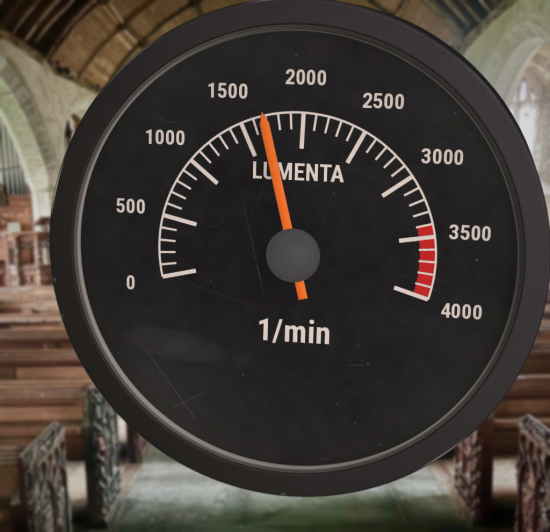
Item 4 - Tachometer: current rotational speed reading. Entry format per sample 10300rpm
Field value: 1700rpm
